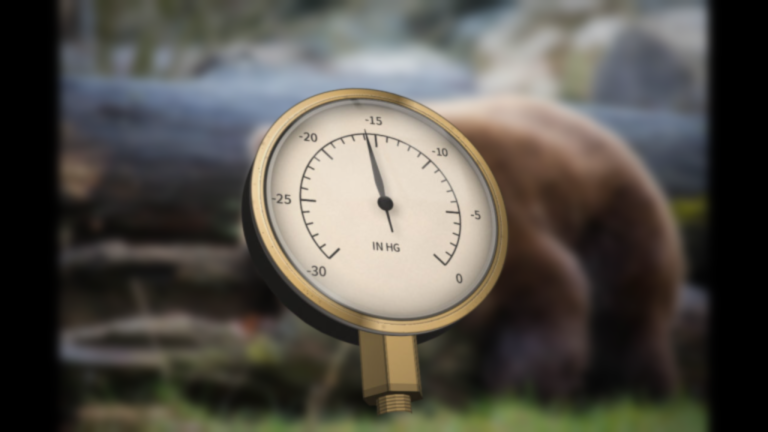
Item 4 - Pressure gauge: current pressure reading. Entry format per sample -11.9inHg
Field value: -16inHg
